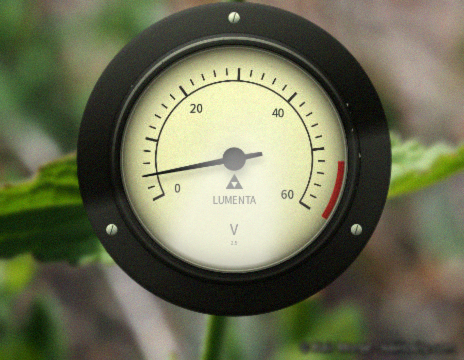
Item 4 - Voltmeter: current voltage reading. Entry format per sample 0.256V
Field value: 4V
